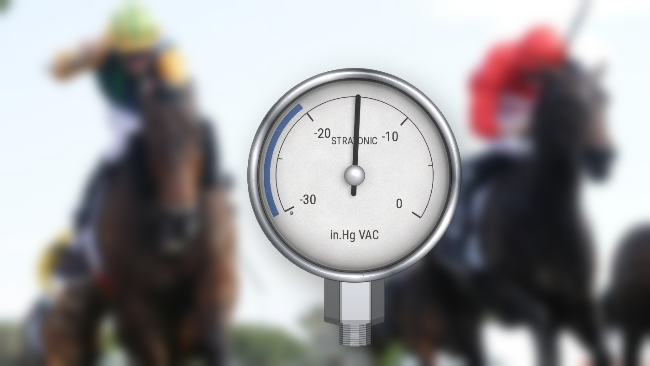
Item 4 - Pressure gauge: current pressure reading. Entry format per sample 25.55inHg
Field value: -15inHg
